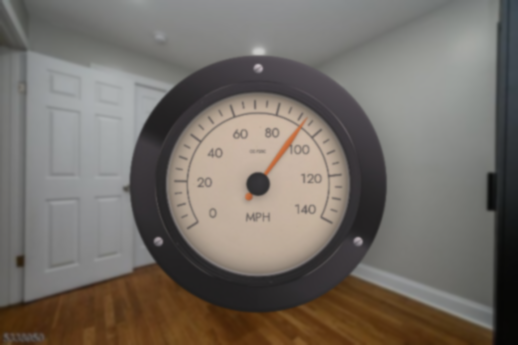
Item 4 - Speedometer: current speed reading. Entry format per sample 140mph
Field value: 92.5mph
